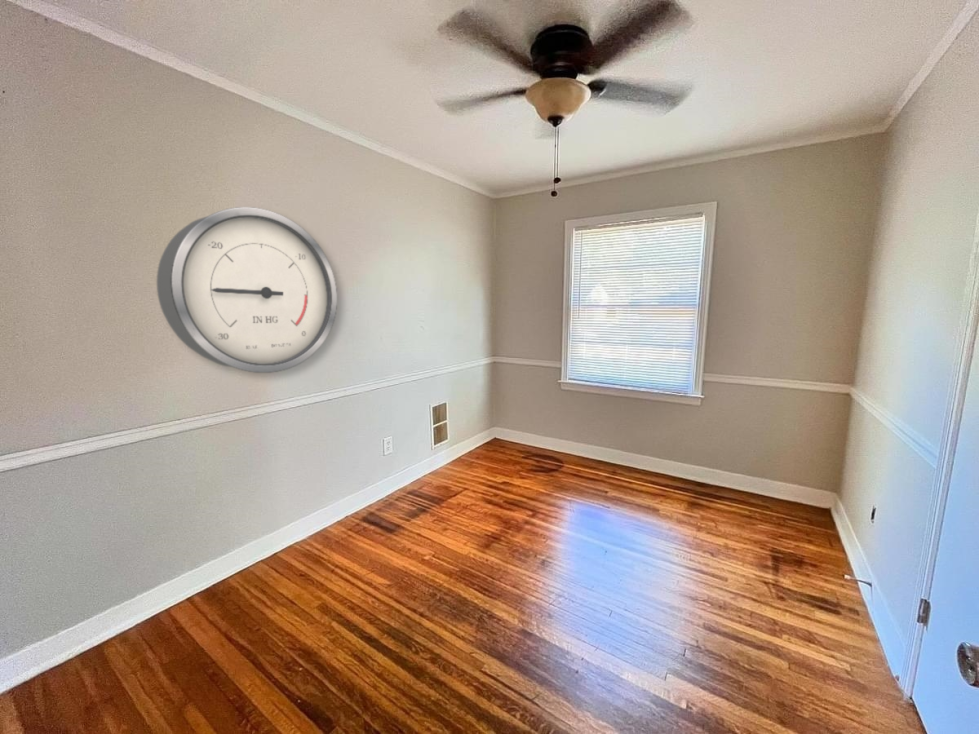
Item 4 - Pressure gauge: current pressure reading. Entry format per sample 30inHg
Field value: -25inHg
